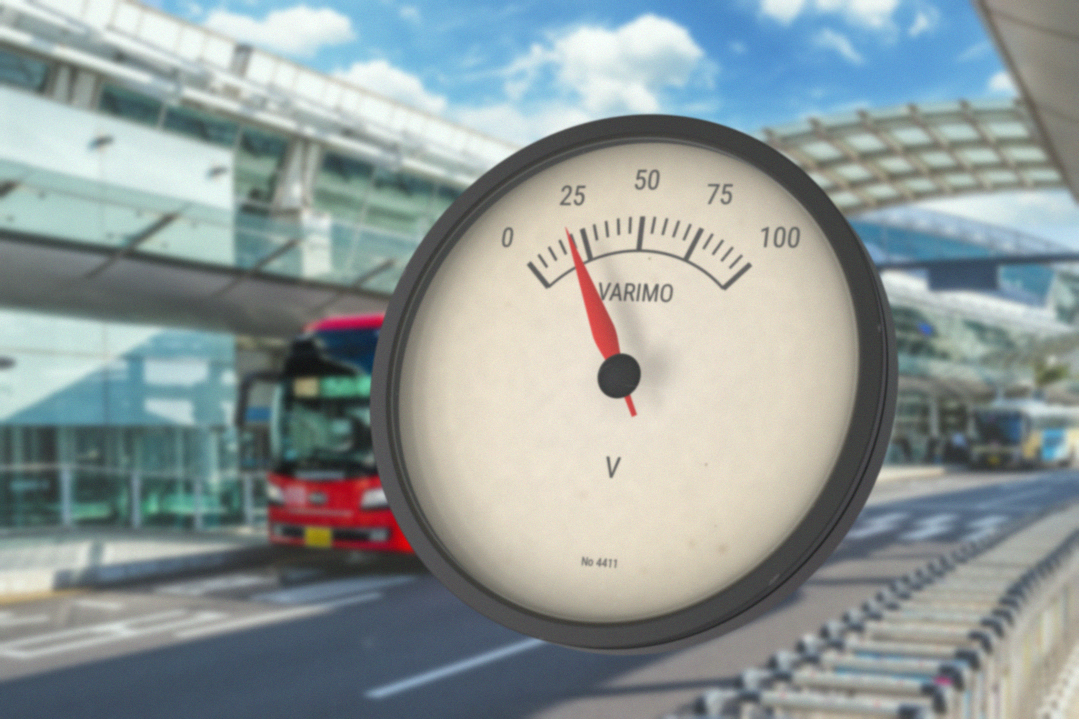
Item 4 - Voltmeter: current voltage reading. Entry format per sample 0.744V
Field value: 20V
